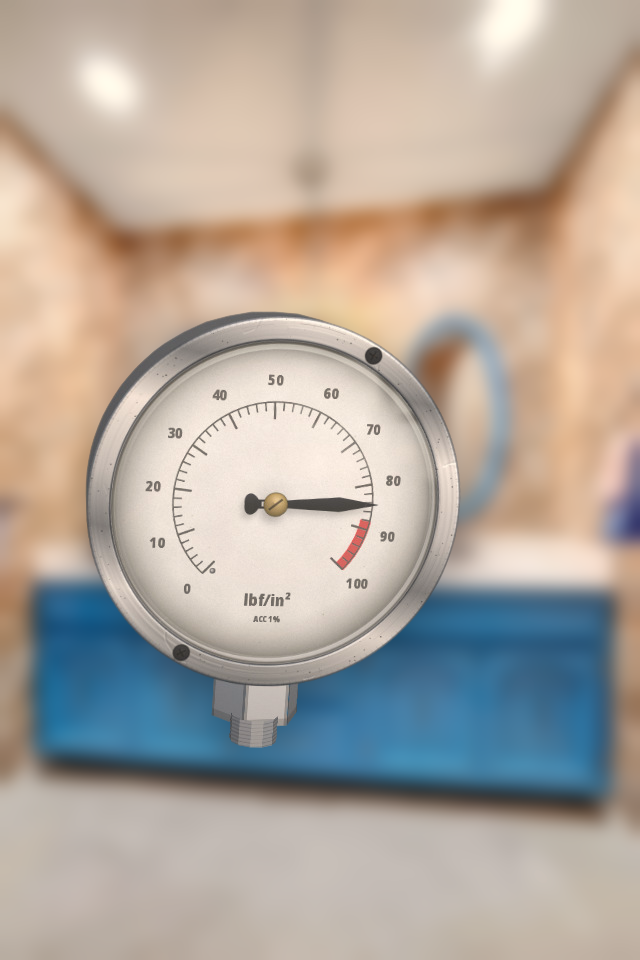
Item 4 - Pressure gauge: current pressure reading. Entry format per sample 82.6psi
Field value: 84psi
